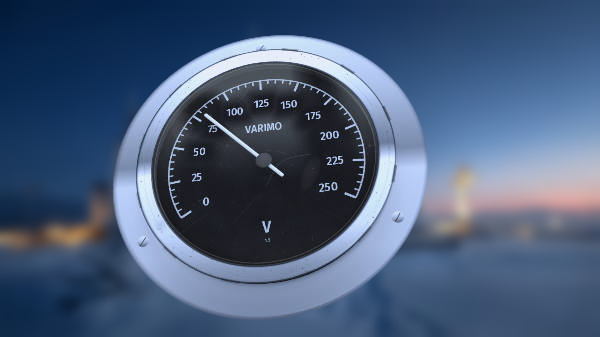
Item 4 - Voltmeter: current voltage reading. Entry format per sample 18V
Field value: 80V
